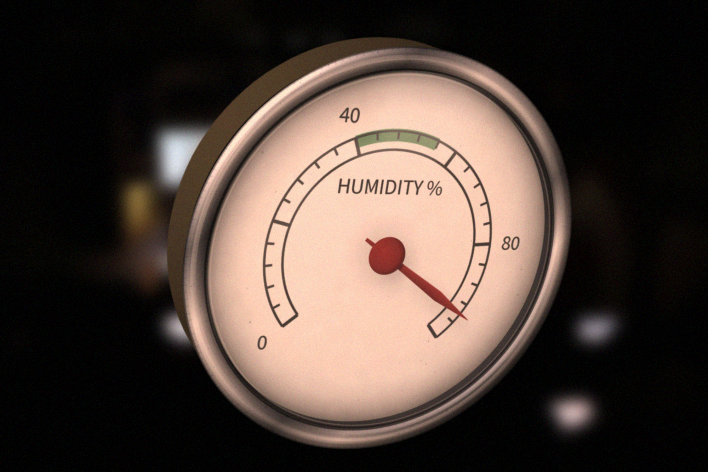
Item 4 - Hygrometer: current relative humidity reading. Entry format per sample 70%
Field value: 94%
